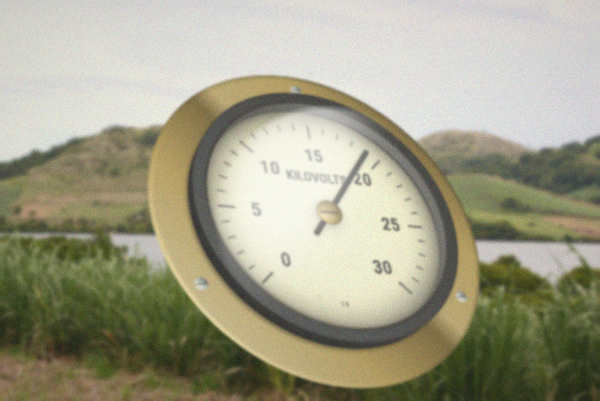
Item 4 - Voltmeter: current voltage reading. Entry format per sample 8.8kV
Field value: 19kV
